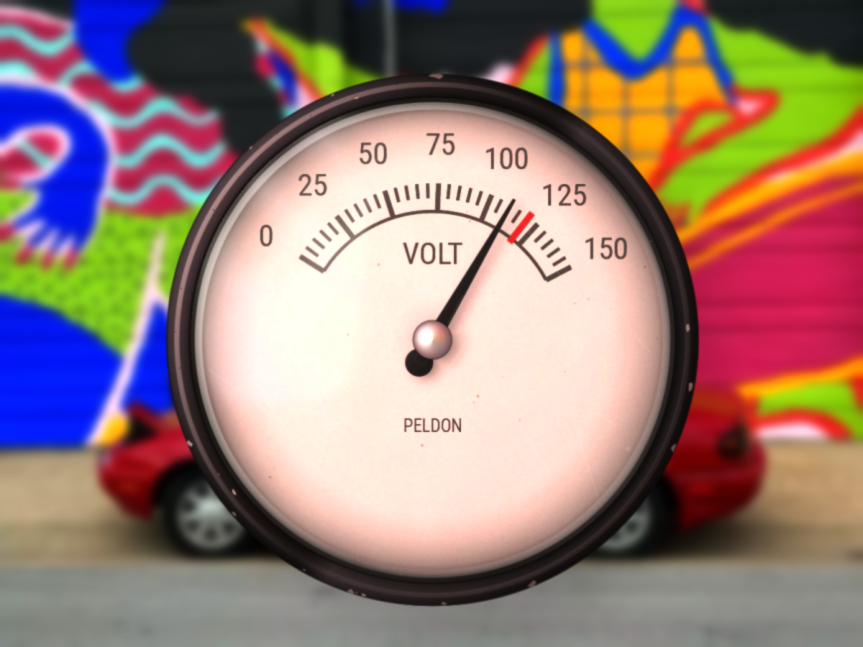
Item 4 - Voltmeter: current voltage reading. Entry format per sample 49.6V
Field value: 110V
